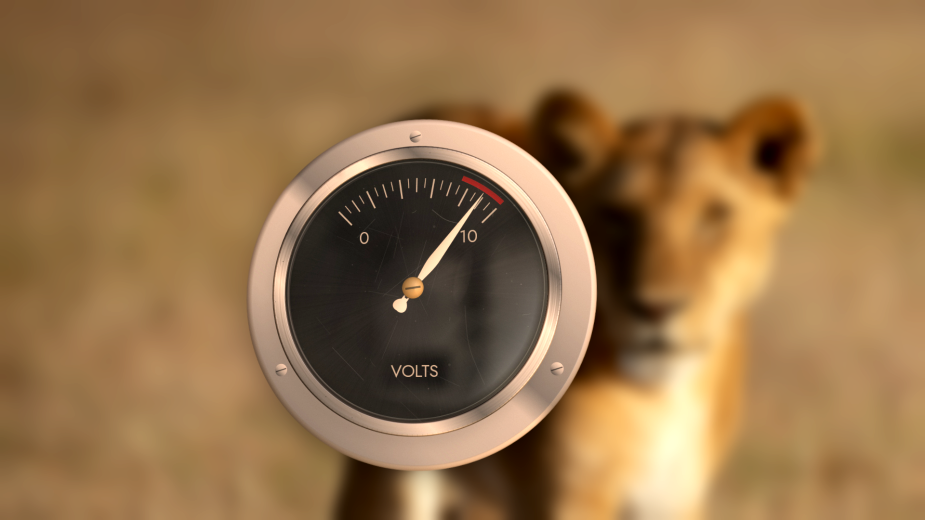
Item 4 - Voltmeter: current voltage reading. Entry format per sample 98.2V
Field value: 9V
